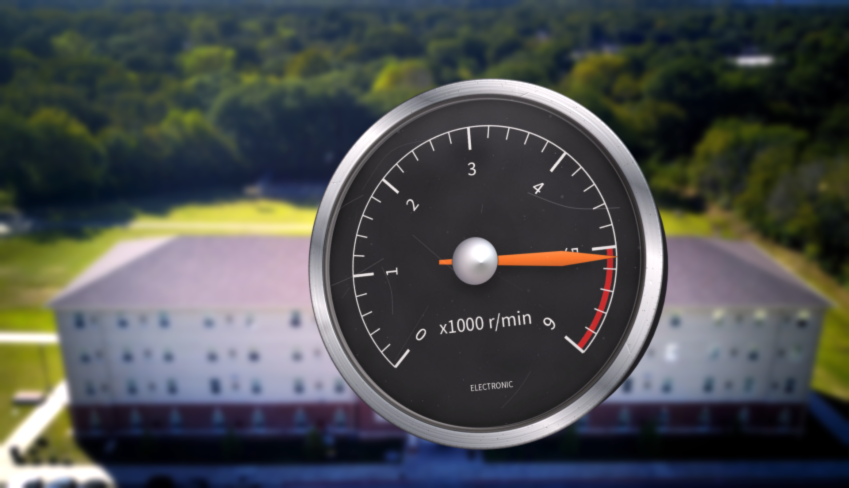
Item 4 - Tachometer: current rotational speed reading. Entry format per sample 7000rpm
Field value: 5100rpm
